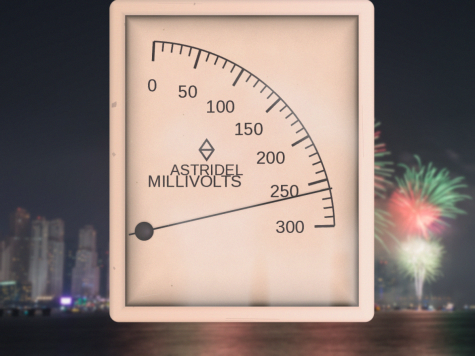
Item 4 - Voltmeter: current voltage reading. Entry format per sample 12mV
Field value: 260mV
